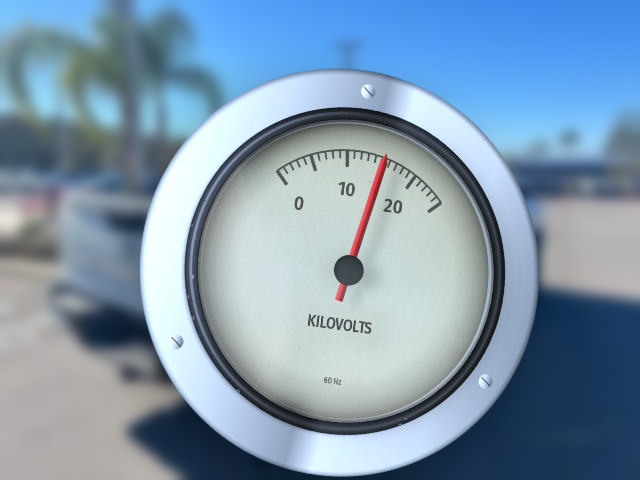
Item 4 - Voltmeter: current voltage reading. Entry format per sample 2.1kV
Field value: 15kV
